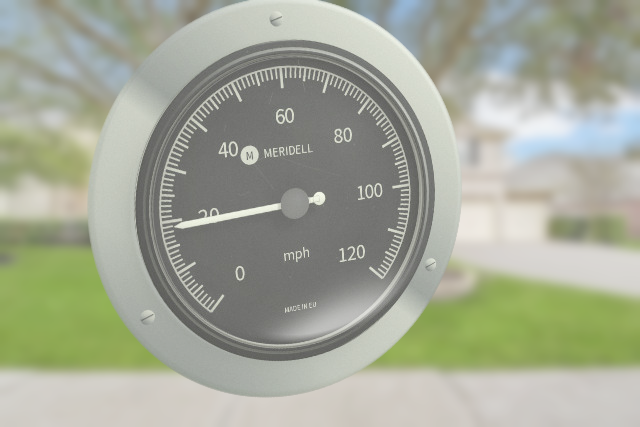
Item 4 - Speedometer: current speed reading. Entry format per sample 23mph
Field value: 19mph
